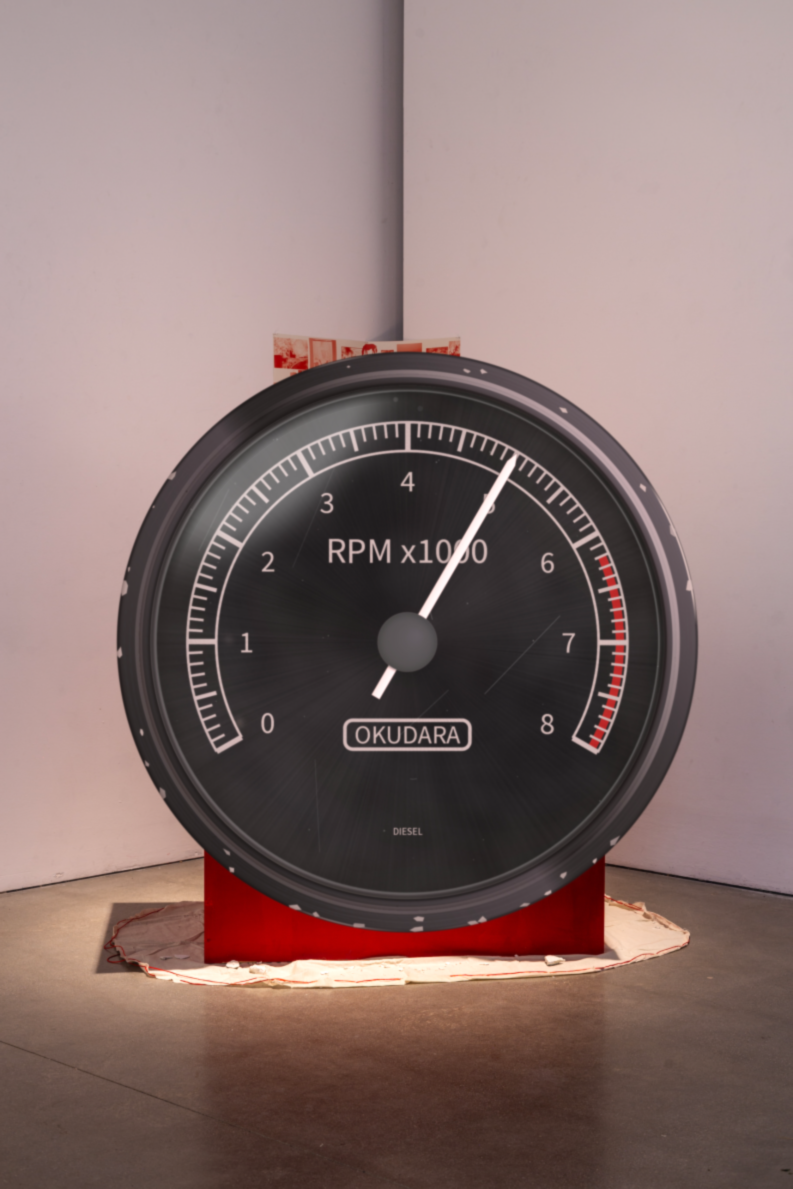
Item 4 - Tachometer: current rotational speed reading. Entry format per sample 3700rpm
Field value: 5000rpm
